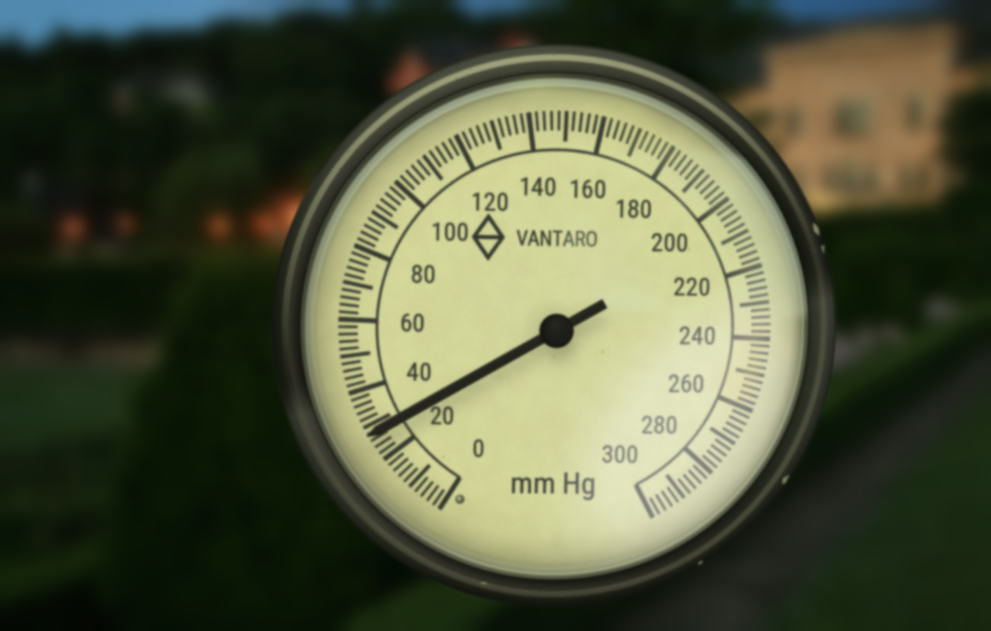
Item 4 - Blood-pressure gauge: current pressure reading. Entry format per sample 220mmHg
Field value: 28mmHg
